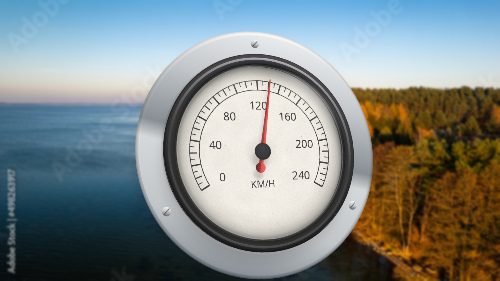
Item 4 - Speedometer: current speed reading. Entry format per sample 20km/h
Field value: 130km/h
